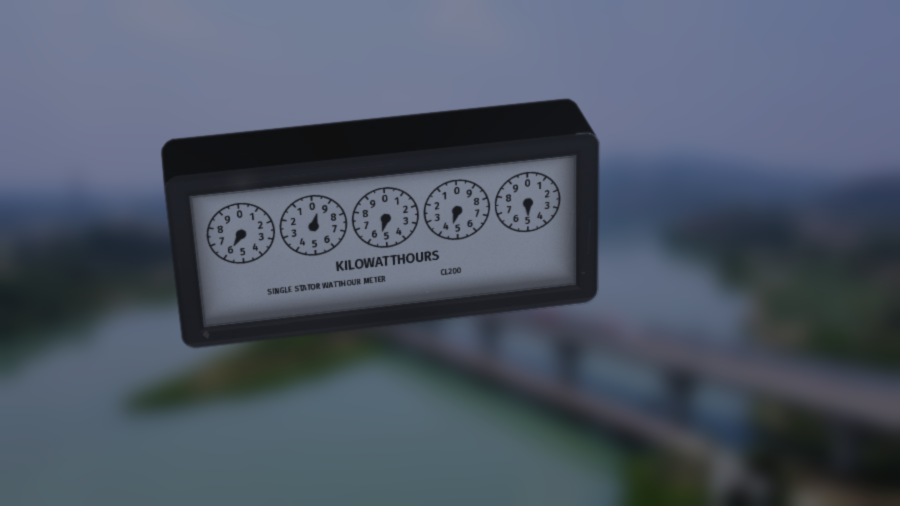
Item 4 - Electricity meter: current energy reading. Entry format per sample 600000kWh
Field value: 59545kWh
